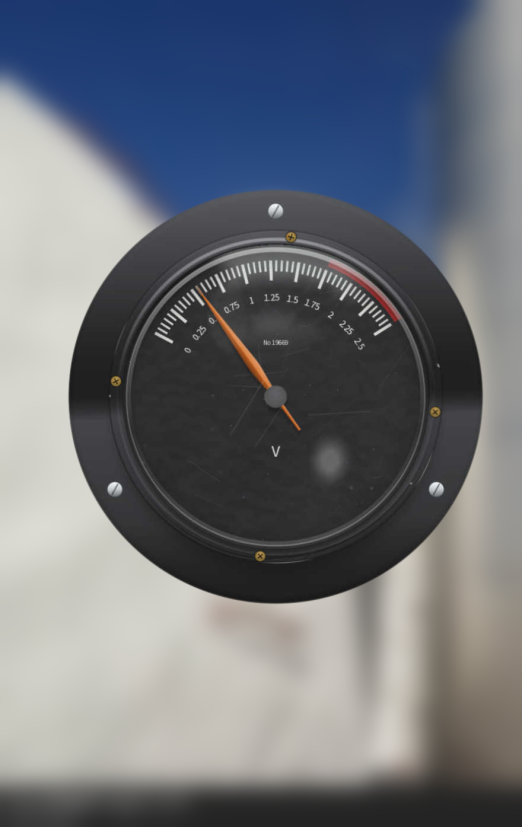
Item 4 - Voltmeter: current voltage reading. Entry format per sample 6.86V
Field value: 0.55V
